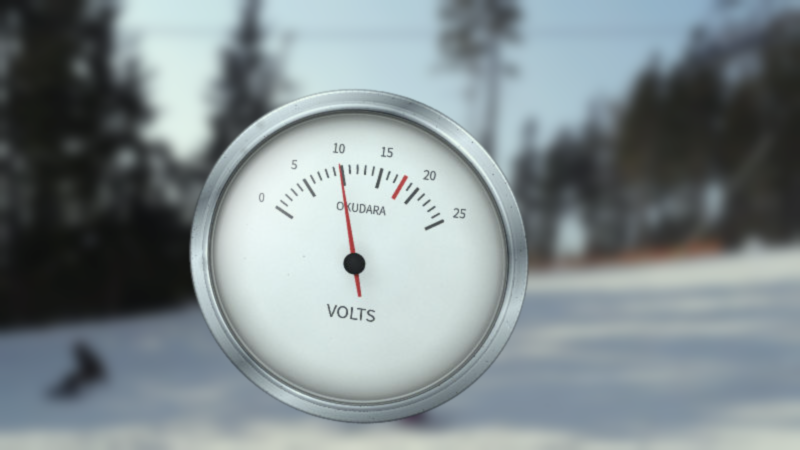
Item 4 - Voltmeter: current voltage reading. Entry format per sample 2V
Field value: 10V
